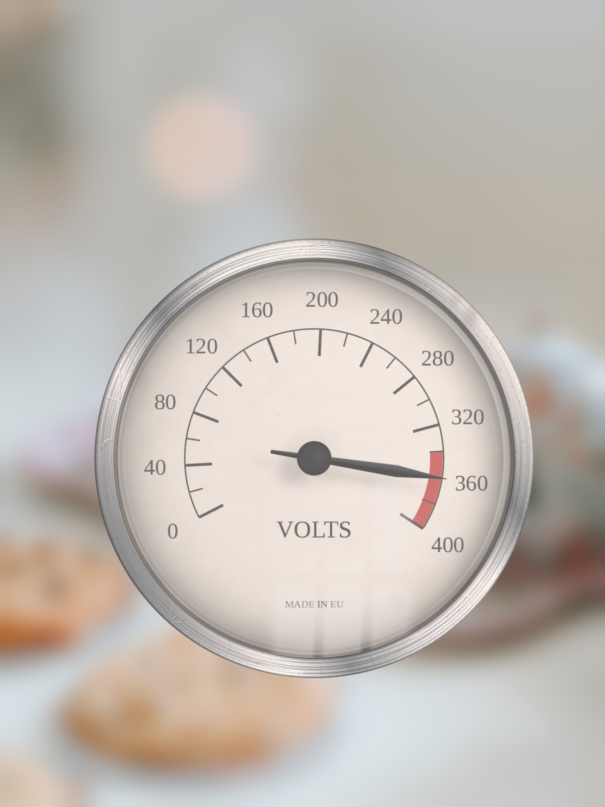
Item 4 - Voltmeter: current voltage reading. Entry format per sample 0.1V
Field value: 360V
